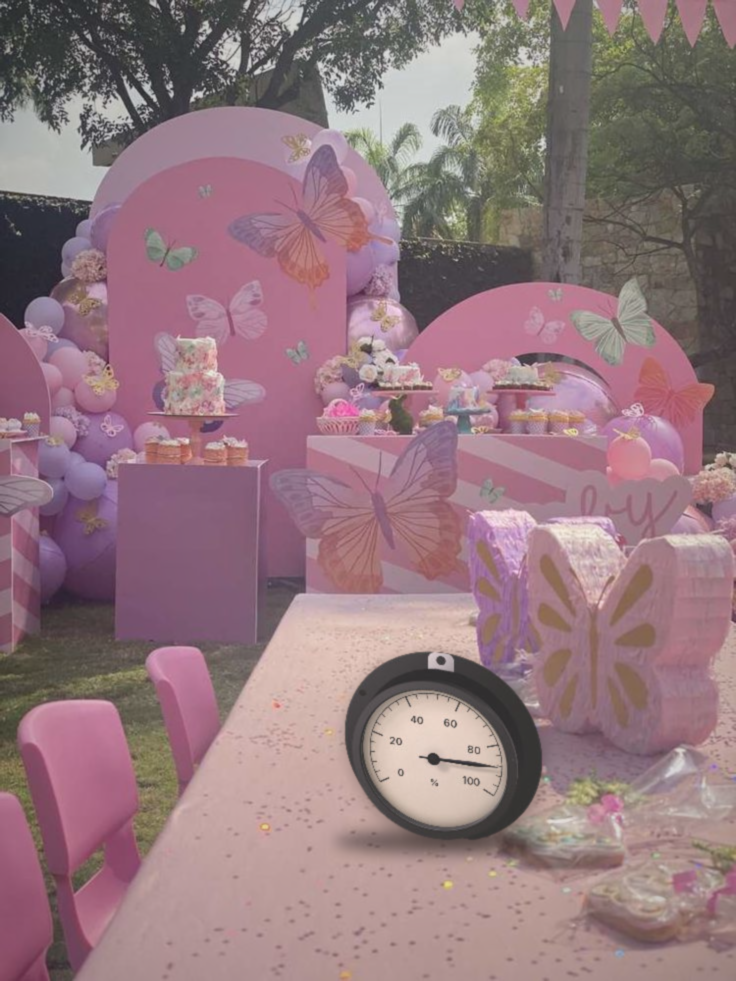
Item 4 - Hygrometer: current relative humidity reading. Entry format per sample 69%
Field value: 88%
